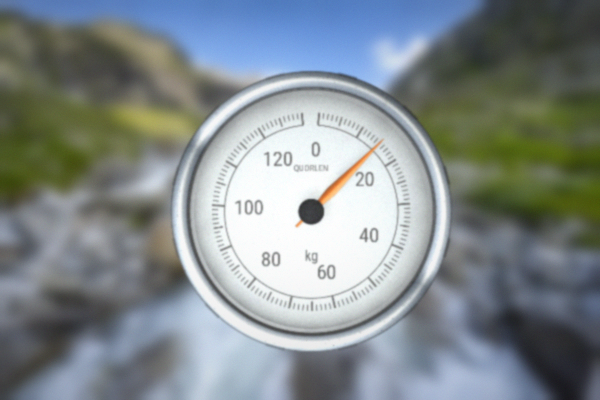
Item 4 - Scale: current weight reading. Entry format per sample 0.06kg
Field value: 15kg
